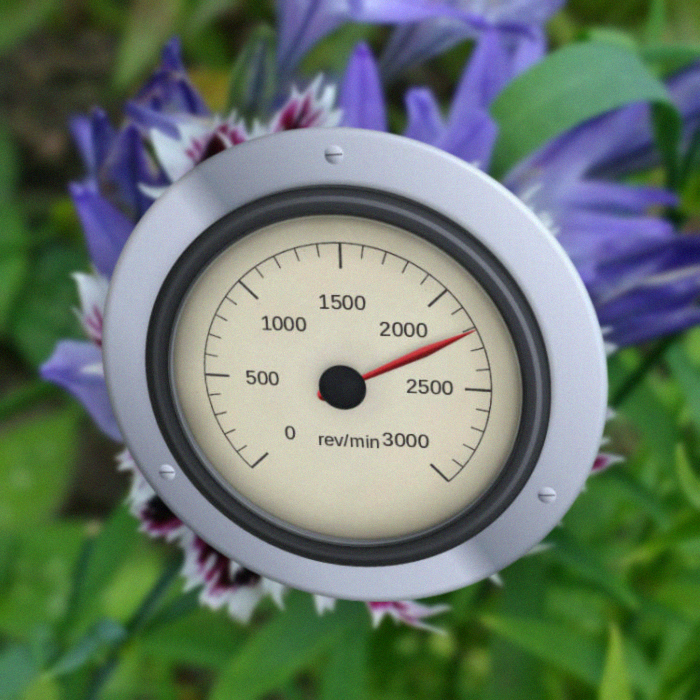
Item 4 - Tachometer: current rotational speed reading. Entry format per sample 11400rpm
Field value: 2200rpm
